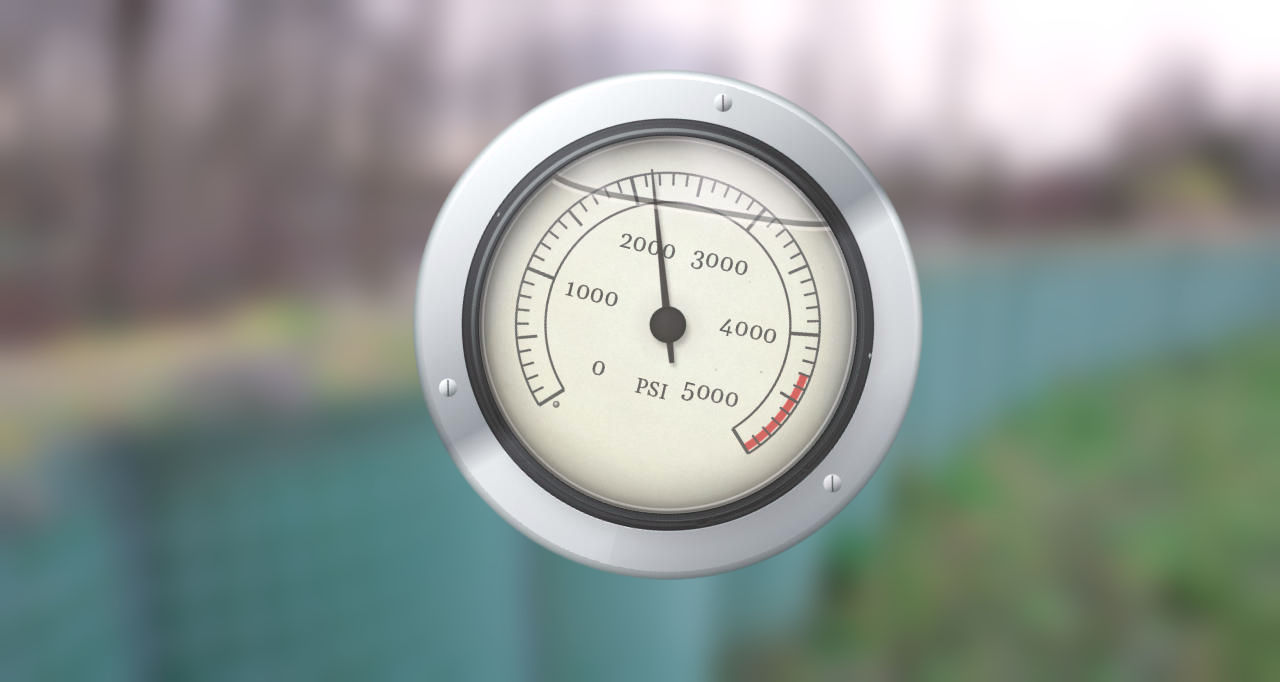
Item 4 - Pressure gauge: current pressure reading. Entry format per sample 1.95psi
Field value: 2150psi
